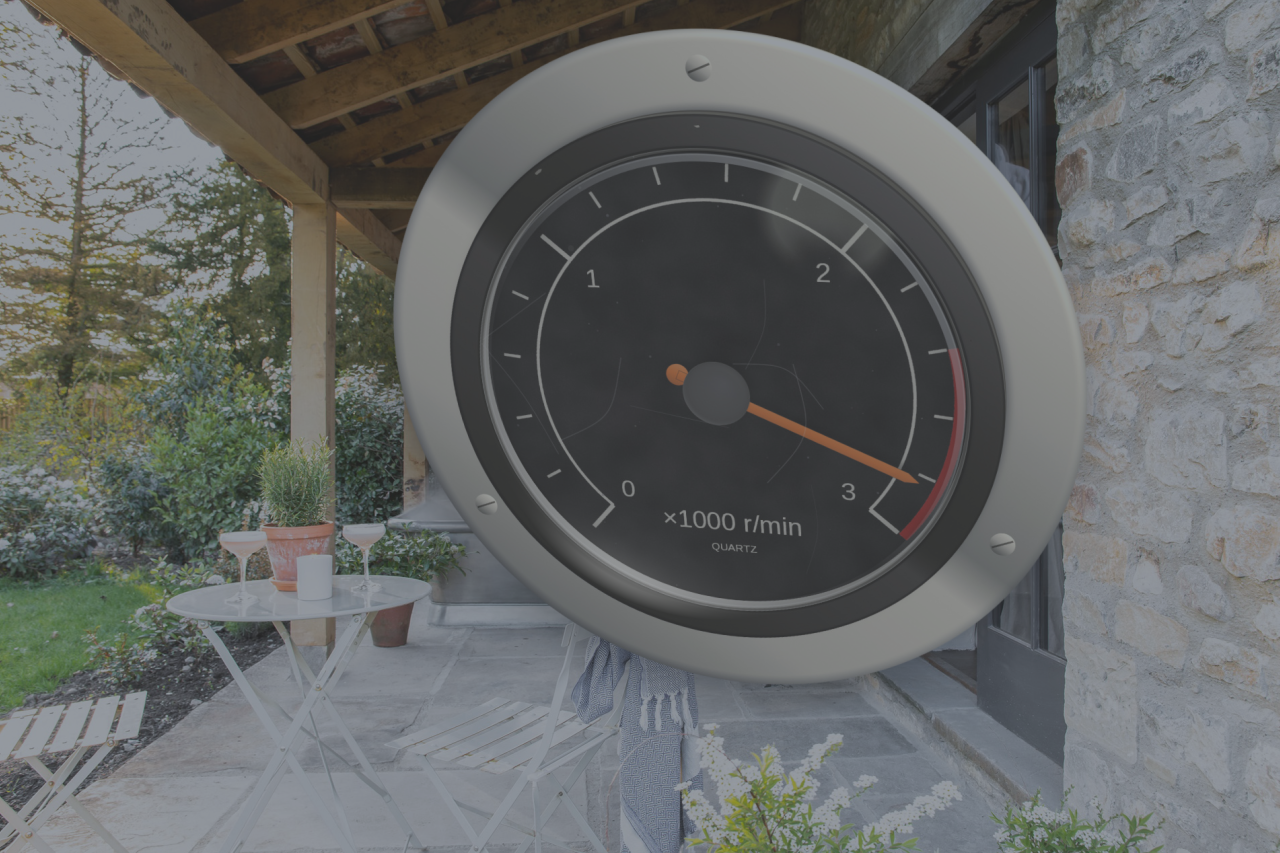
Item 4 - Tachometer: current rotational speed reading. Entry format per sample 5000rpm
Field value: 2800rpm
